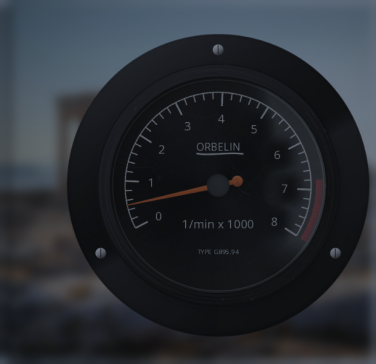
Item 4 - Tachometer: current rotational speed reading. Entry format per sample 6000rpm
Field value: 500rpm
